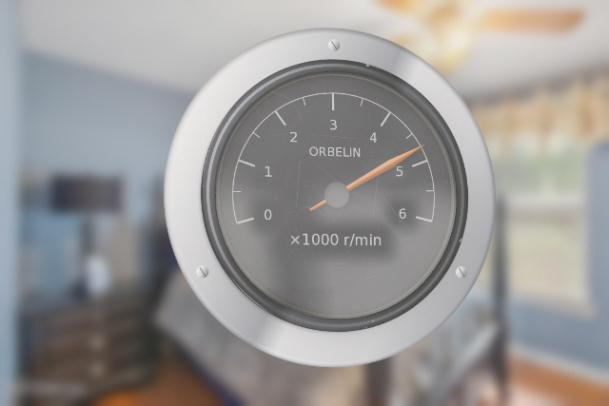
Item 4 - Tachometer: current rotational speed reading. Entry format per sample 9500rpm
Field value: 4750rpm
